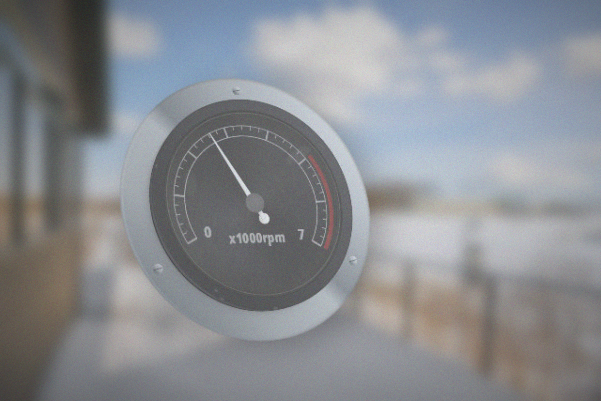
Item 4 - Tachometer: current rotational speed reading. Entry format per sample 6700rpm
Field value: 2600rpm
